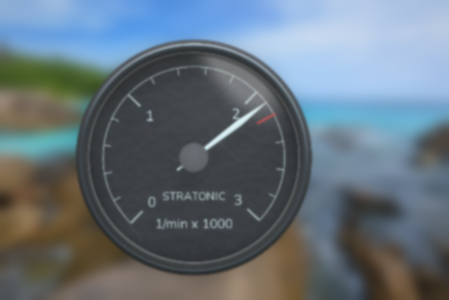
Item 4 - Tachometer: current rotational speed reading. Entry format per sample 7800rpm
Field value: 2100rpm
